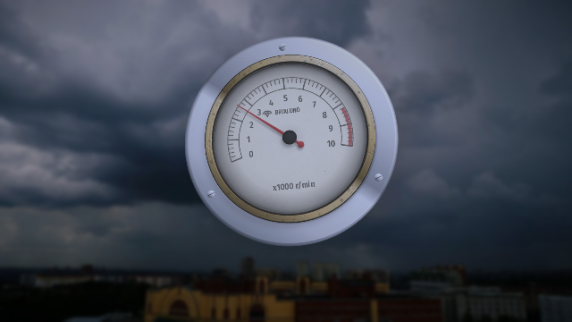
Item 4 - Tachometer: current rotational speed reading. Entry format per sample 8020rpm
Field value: 2600rpm
